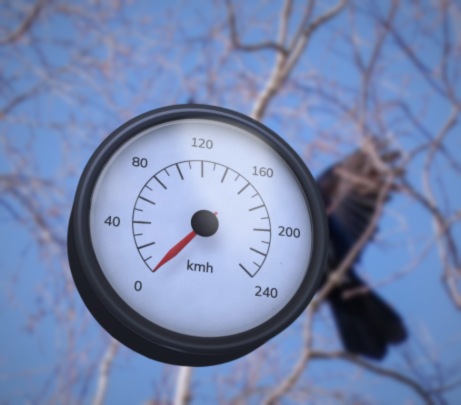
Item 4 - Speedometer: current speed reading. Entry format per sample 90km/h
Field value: 0km/h
